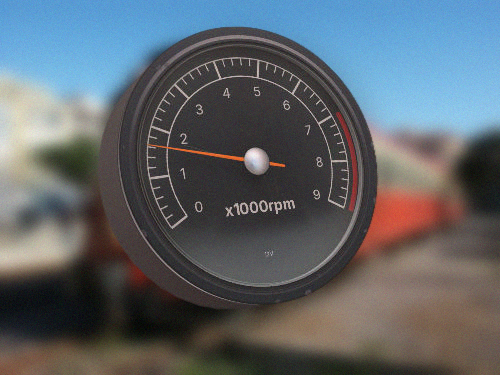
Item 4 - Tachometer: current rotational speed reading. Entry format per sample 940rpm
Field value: 1600rpm
